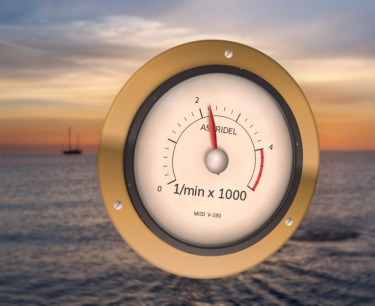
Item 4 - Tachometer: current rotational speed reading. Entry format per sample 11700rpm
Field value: 2200rpm
